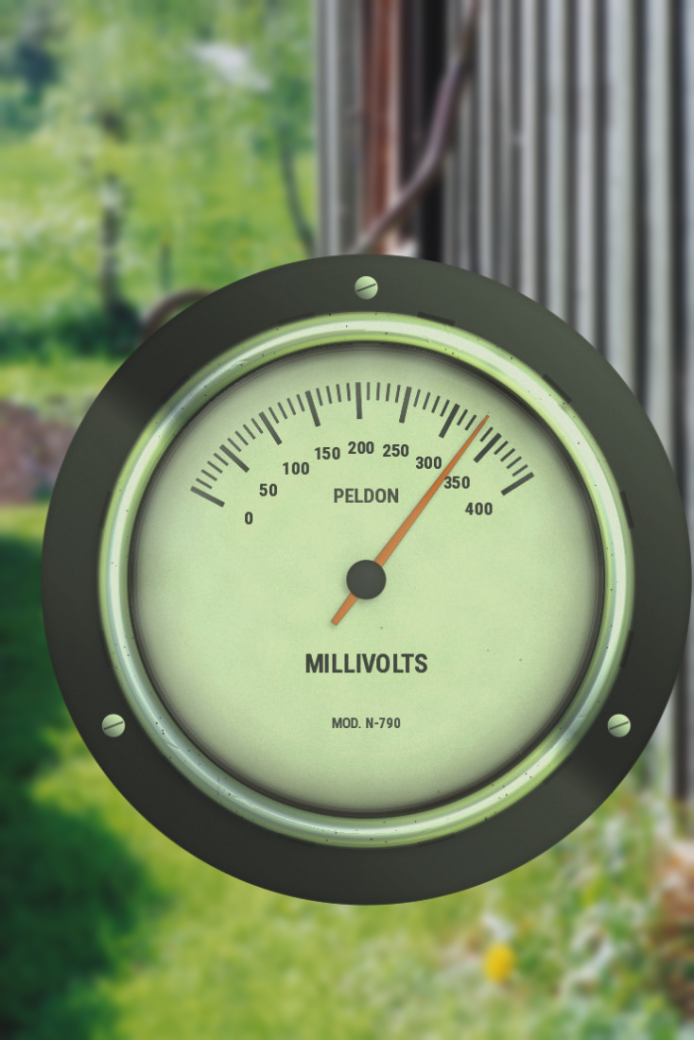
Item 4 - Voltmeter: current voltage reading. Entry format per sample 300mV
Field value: 330mV
